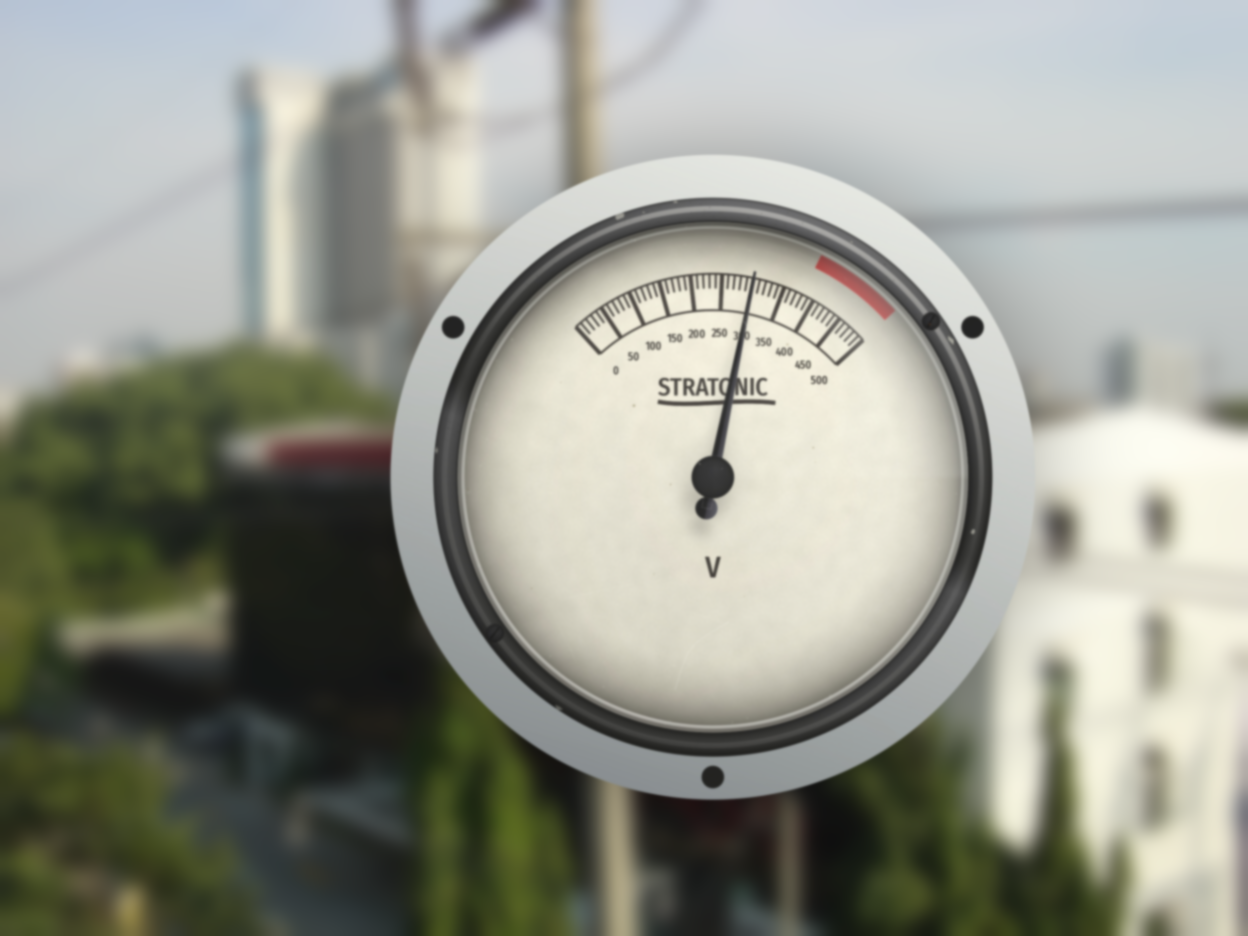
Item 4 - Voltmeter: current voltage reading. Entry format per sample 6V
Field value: 300V
